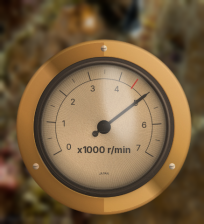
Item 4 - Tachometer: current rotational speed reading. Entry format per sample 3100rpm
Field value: 5000rpm
